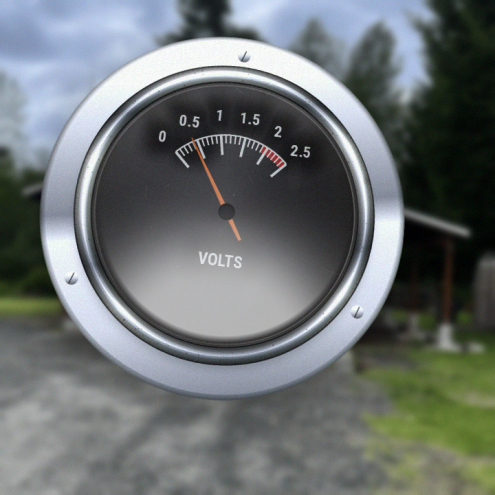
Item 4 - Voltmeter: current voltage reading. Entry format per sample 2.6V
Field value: 0.4V
